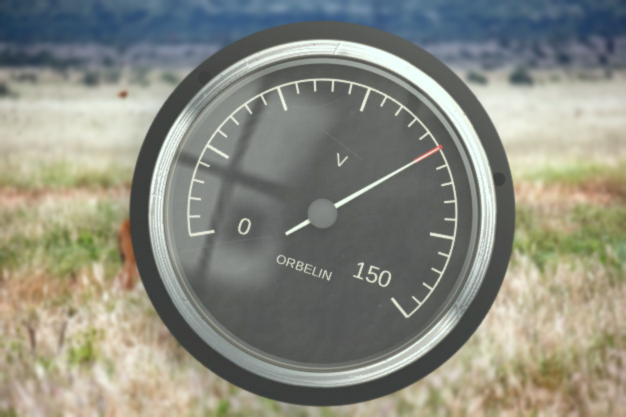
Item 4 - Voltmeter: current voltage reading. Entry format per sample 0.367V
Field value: 100V
